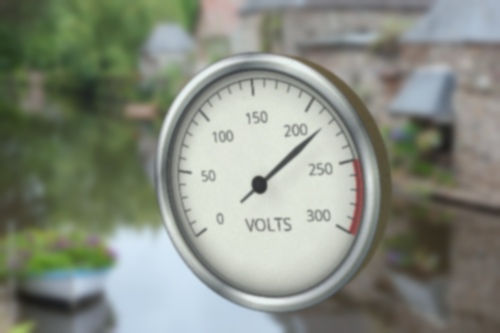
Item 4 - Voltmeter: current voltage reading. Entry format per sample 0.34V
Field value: 220V
